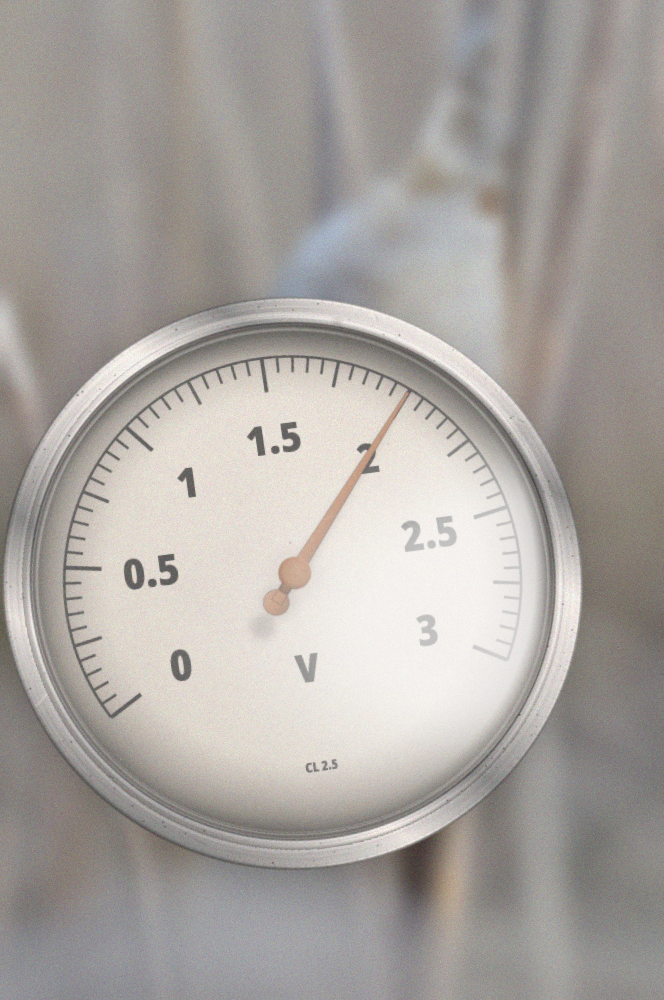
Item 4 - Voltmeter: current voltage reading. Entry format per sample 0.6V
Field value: 2V
